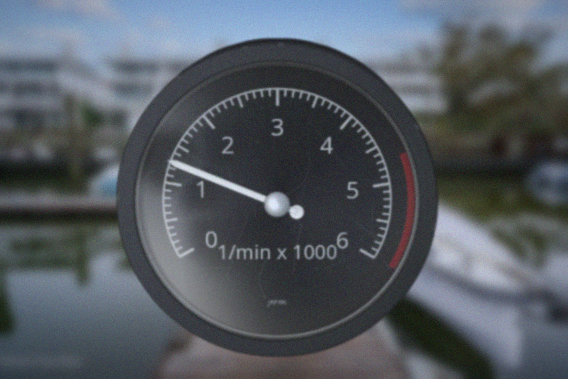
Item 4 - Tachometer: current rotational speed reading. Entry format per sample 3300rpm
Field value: 1300rpm
